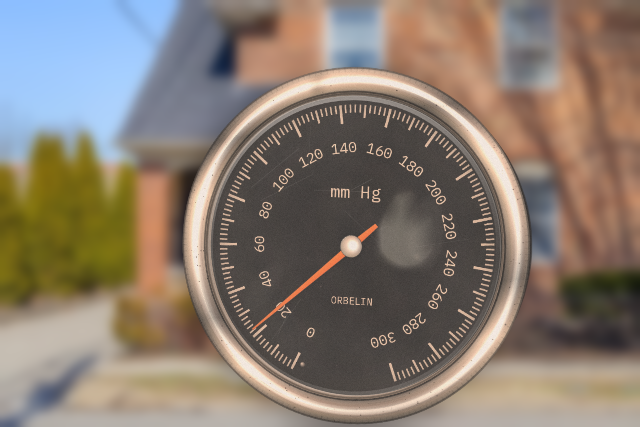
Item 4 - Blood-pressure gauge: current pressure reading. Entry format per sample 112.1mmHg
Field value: 22mmHg
